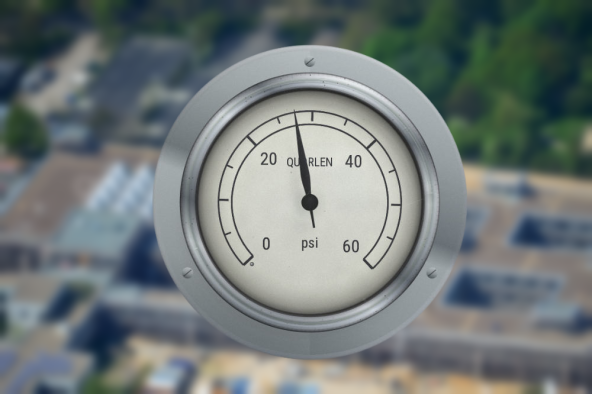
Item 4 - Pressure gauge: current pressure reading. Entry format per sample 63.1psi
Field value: 27.5psi
